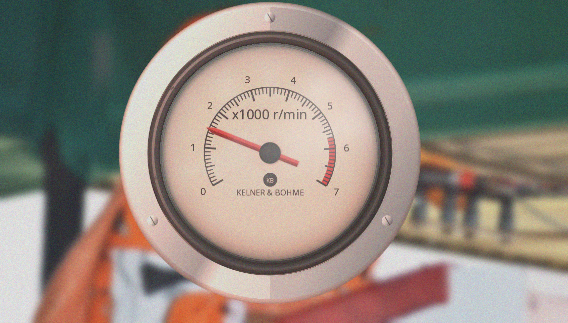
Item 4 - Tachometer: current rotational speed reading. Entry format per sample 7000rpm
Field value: 1500rpm
